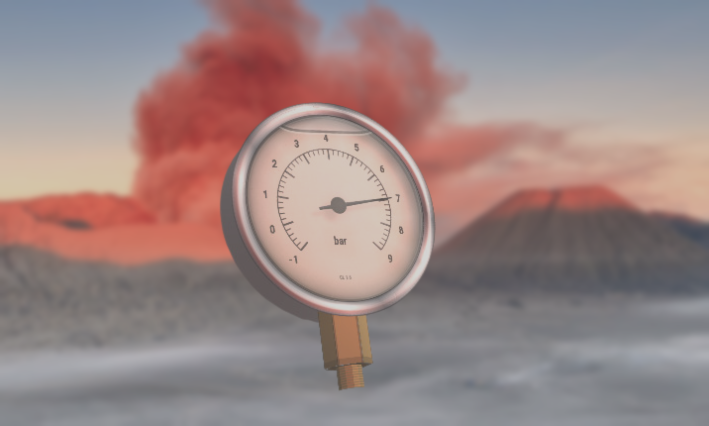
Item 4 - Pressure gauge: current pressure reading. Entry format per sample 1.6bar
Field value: 7bar
